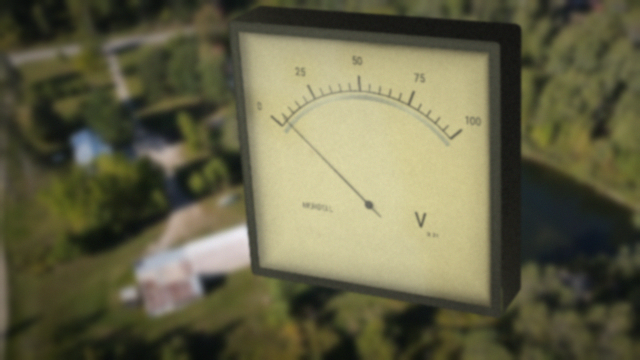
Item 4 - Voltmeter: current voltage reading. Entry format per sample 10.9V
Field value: 5V
